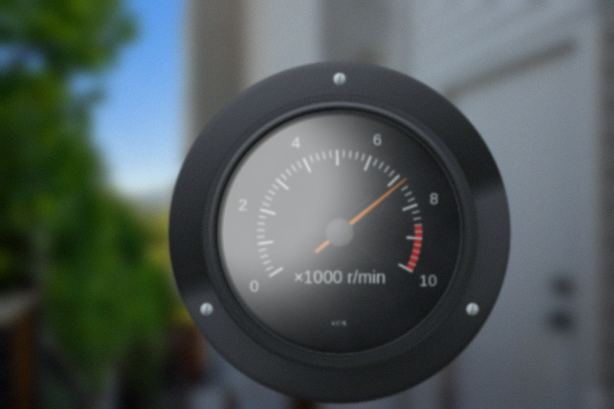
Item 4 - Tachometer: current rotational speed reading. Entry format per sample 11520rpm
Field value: 7200rpm
